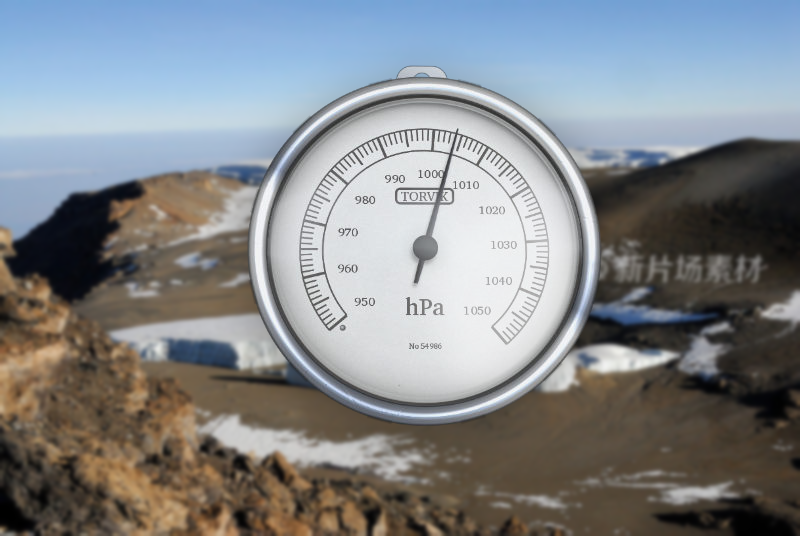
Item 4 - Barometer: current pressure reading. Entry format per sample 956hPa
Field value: 1004hPa
